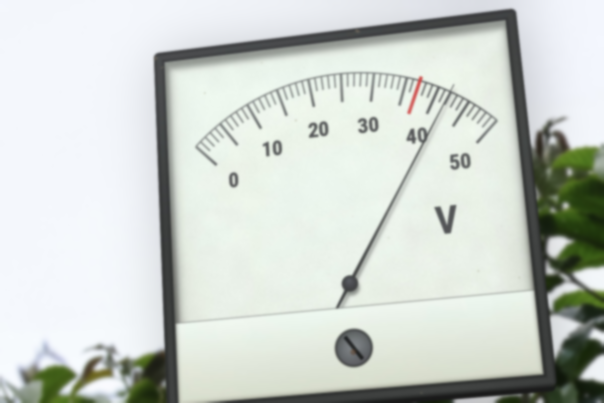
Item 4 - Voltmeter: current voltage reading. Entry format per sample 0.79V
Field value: 42V
